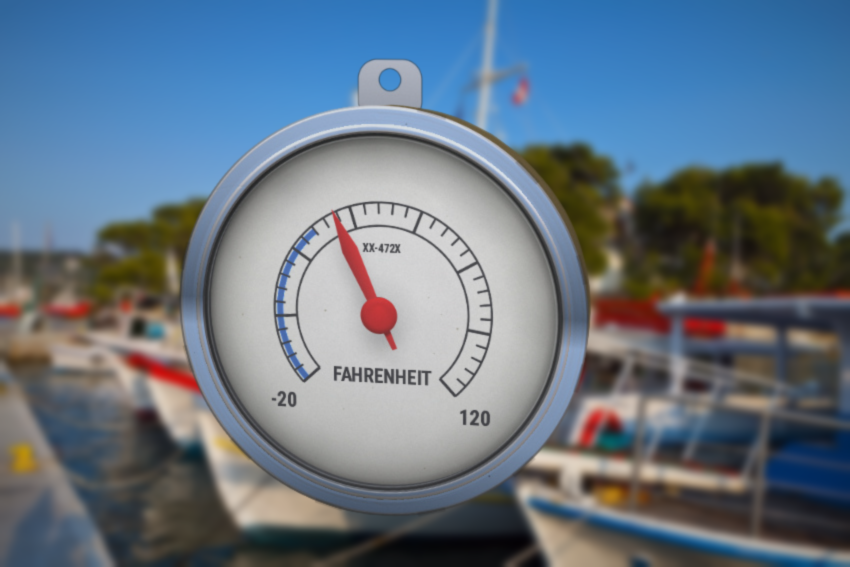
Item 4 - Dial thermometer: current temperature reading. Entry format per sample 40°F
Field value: 36°F
